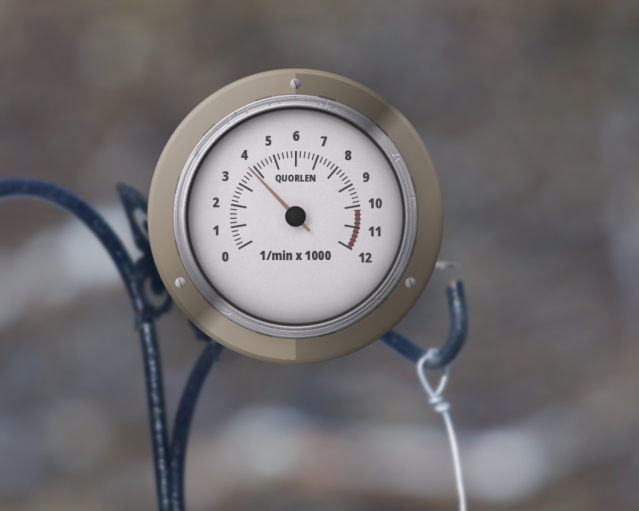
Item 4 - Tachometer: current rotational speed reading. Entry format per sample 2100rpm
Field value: 3800rpm
